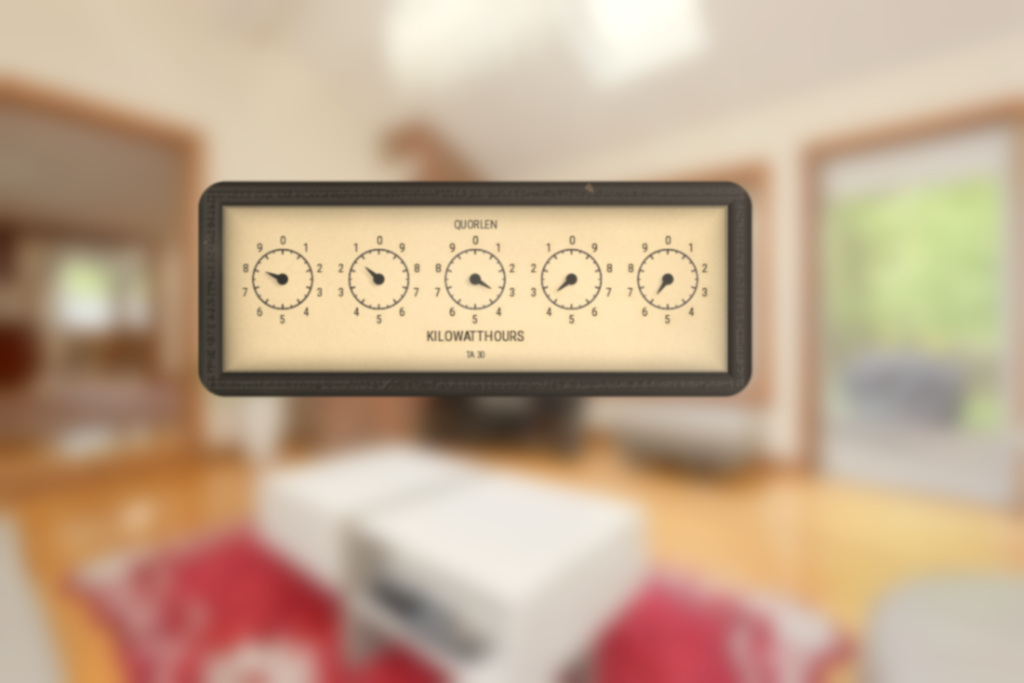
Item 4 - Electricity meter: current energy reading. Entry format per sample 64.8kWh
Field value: 81336kWh
